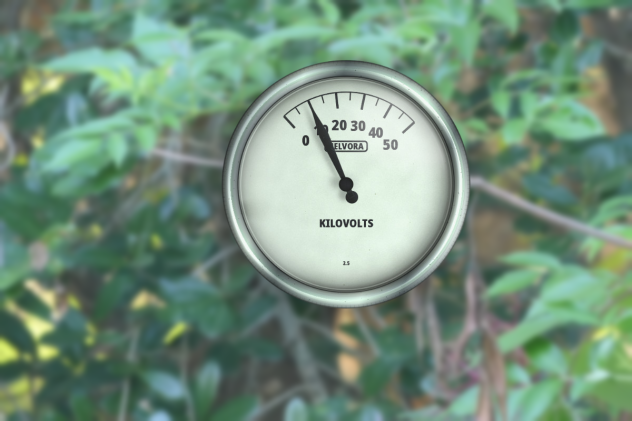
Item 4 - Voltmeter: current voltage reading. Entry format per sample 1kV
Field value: 10kV
